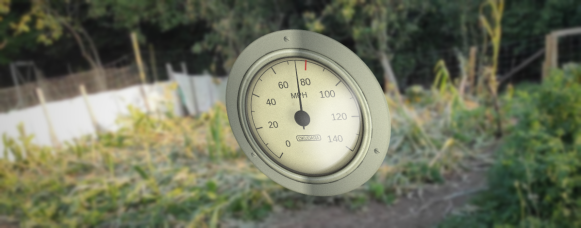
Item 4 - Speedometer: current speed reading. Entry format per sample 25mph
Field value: 75mph
